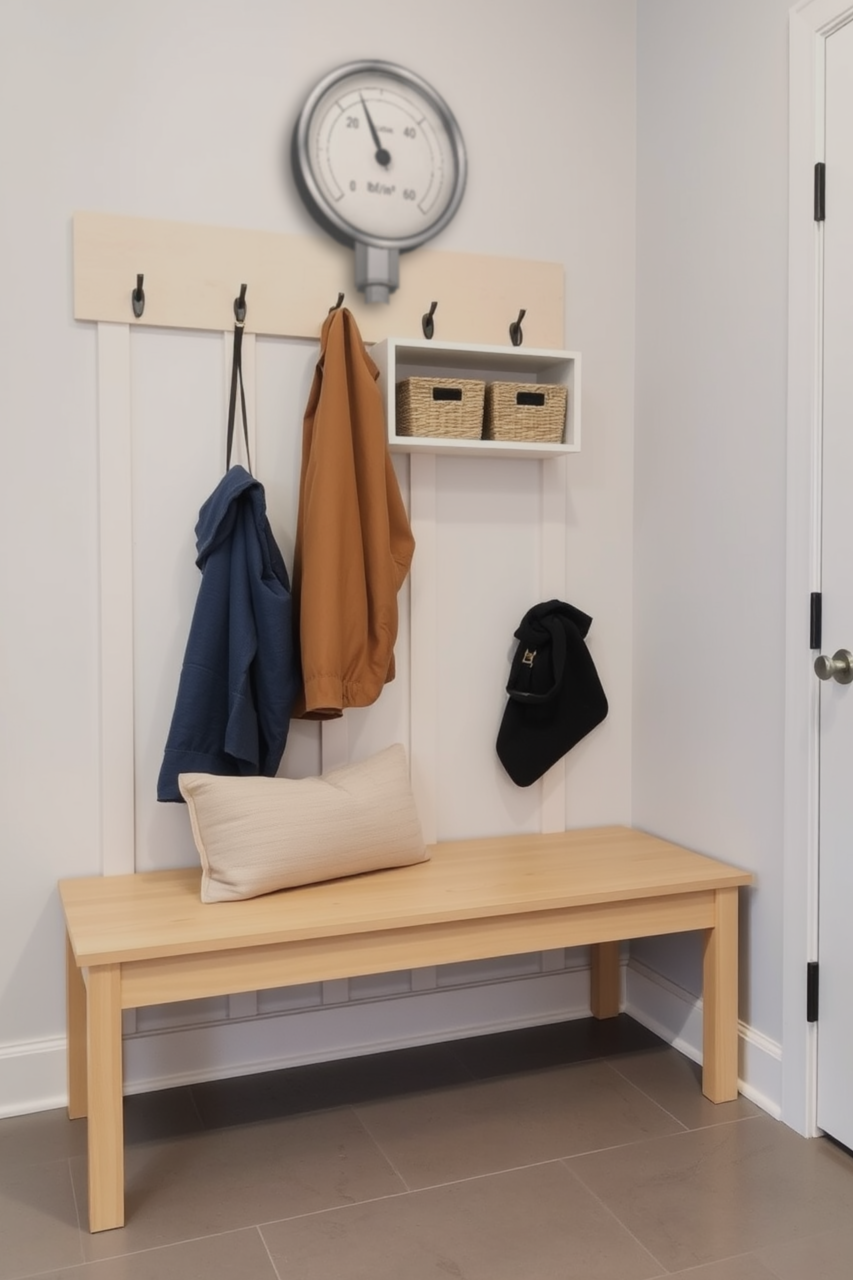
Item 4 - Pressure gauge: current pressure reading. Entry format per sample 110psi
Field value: 25psi
